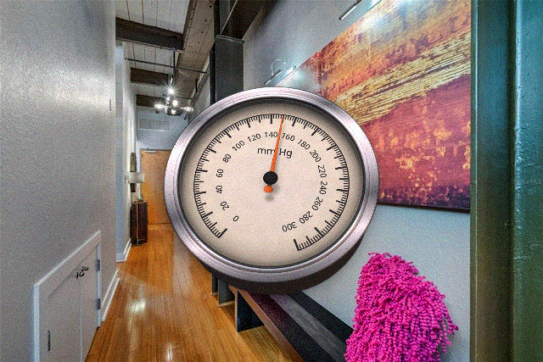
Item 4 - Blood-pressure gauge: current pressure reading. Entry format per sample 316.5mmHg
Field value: 150mmHg
